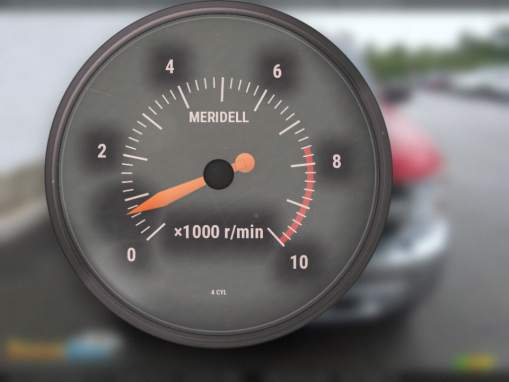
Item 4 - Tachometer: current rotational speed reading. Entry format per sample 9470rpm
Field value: 700rpm
